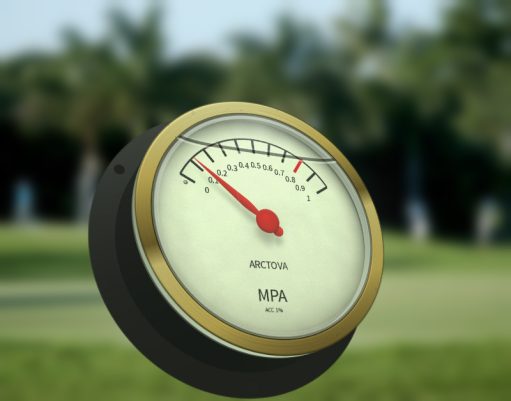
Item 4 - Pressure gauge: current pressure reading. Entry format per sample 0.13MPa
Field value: 0.1MPa
